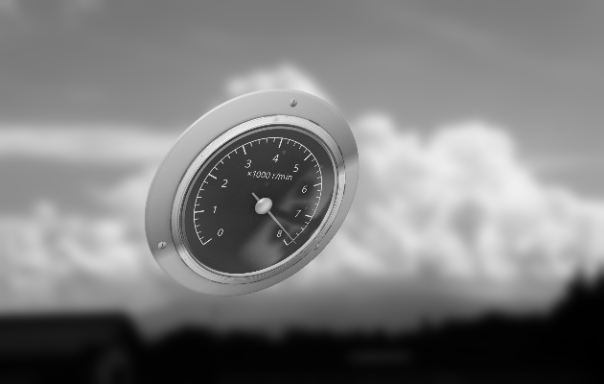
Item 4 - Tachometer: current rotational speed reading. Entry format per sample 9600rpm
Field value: 7800rpm
